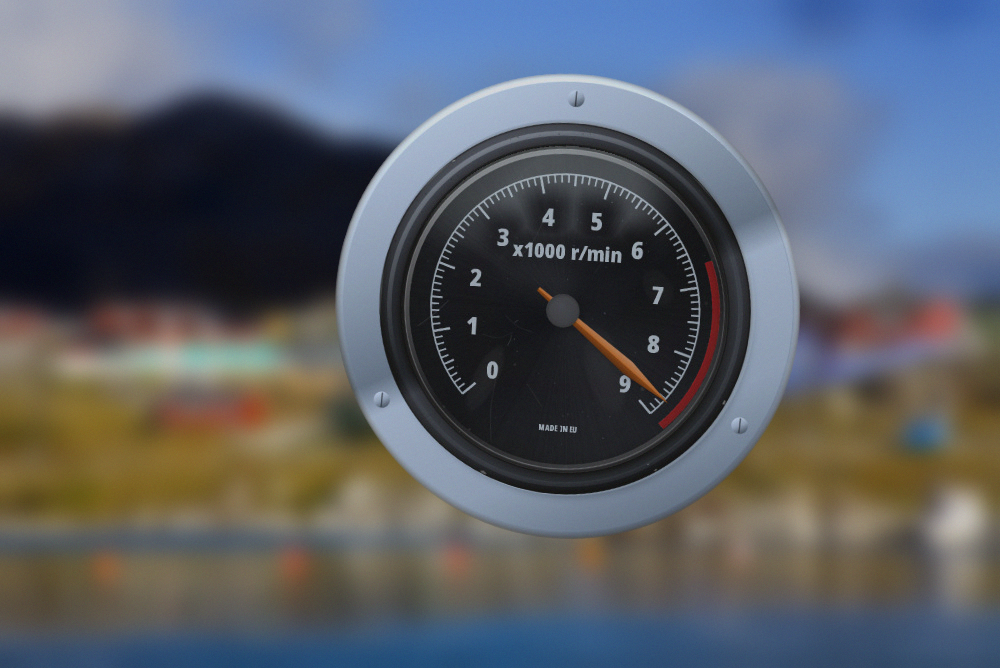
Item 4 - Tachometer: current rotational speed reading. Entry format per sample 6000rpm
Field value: 8700rpm
